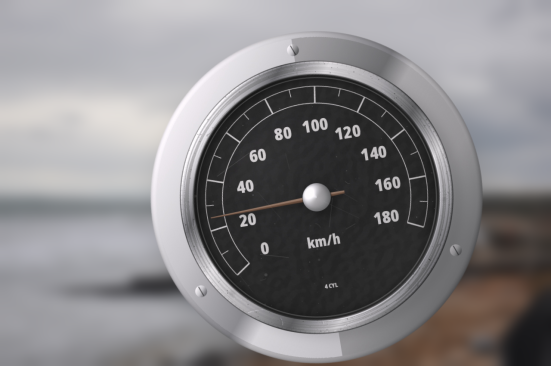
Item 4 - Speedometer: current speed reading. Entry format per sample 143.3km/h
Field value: 25km/h
